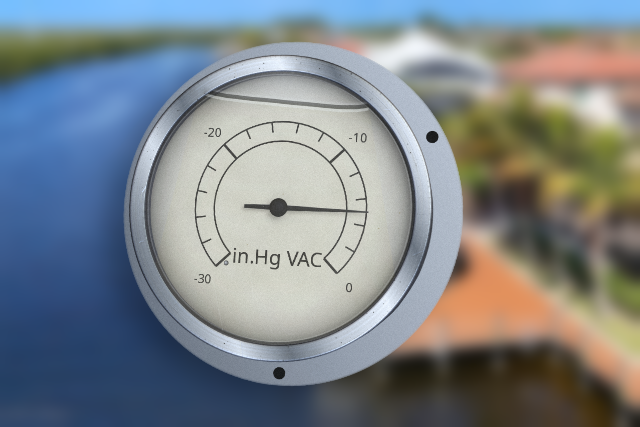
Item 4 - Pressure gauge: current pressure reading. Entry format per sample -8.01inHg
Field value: -5inHg
